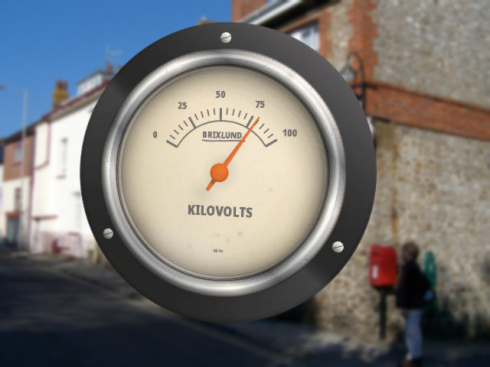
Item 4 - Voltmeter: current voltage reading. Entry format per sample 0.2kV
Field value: 80kV
